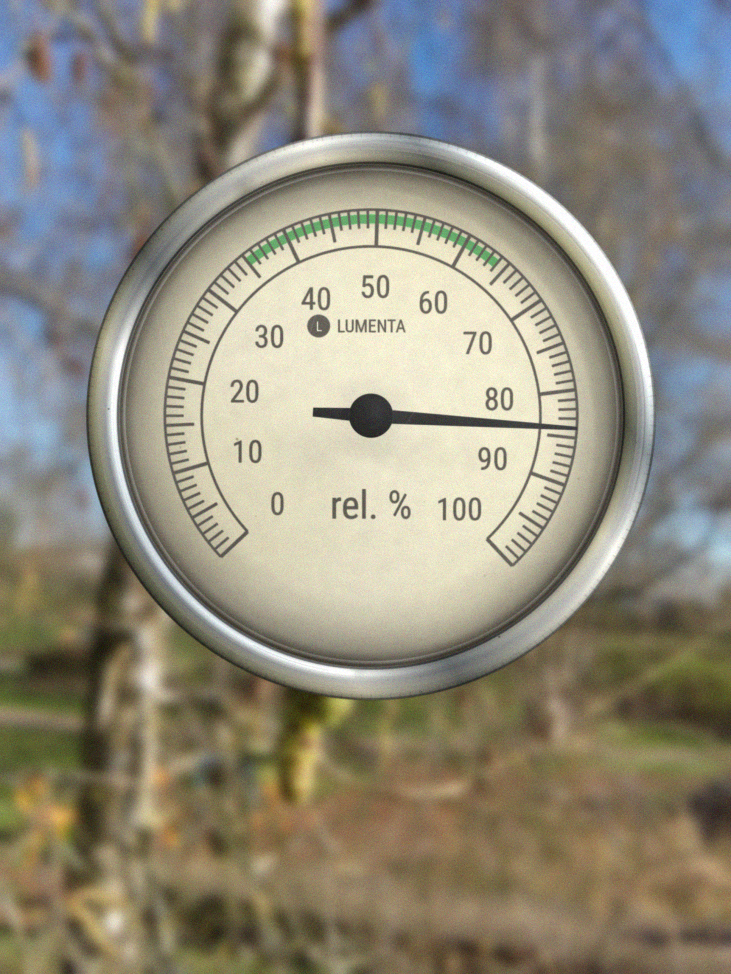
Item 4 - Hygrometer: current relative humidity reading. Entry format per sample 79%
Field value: 84%
